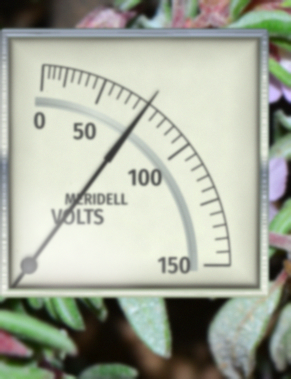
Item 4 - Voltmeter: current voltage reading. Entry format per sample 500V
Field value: 75V
